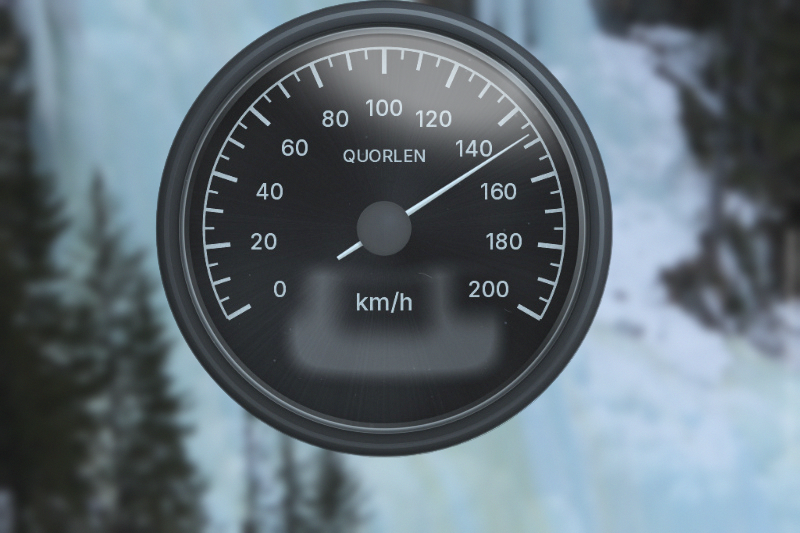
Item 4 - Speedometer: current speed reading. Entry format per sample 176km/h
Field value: 147.5km/h
